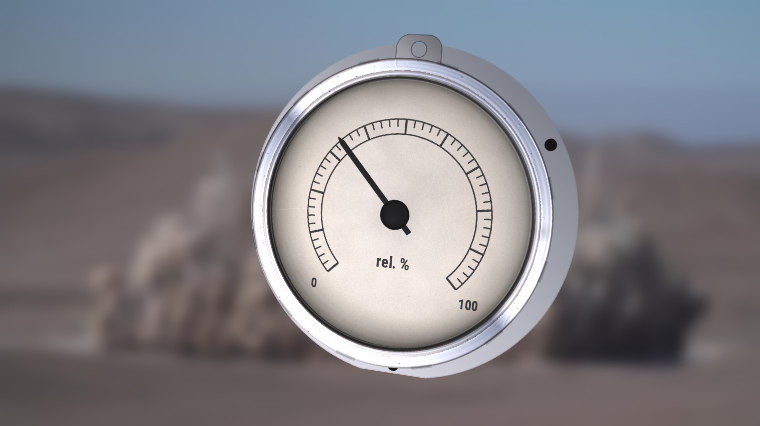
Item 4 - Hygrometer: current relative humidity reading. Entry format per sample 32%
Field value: 34%
